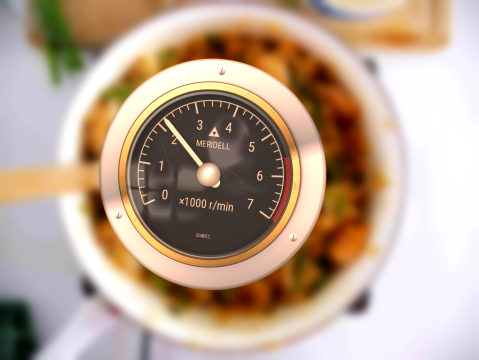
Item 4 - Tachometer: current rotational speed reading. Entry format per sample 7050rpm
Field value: 2200rpm
